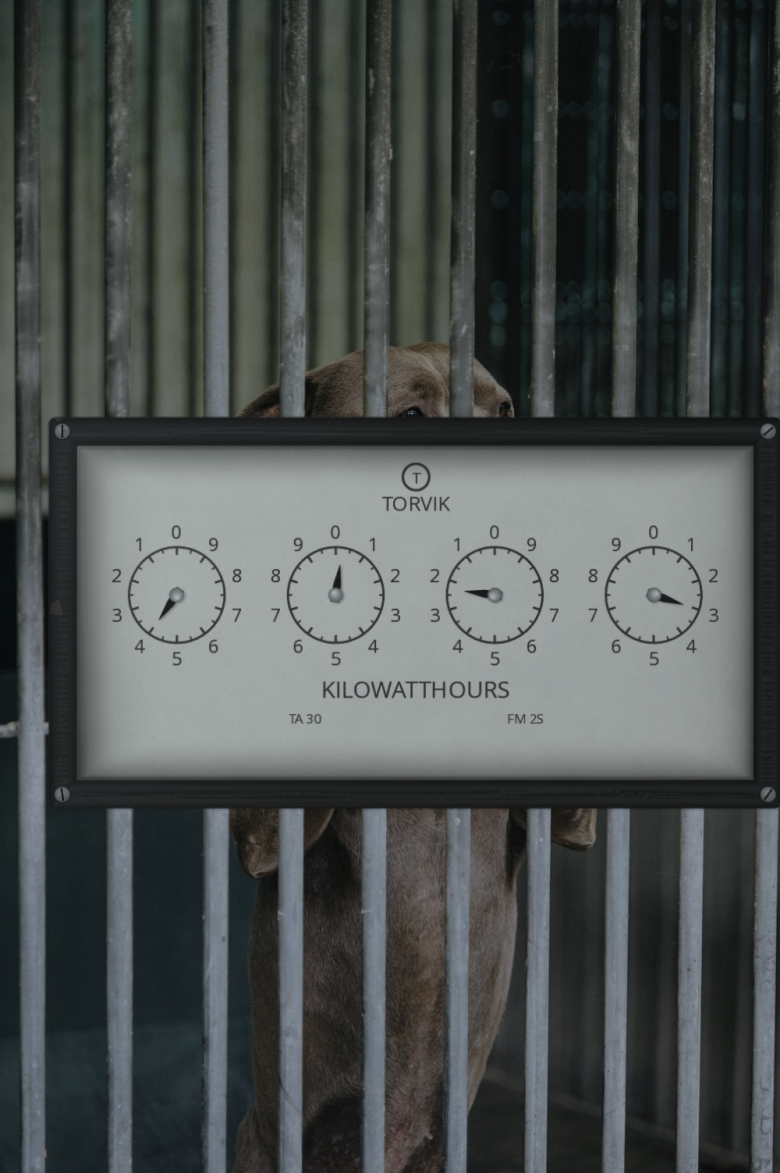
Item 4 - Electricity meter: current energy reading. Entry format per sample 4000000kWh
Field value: 4023kWh
